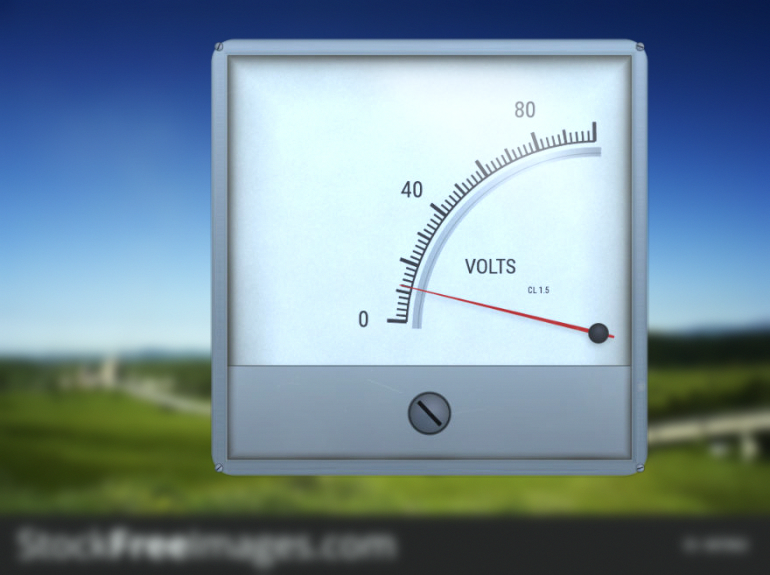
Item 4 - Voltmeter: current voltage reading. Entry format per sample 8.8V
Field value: 12V
